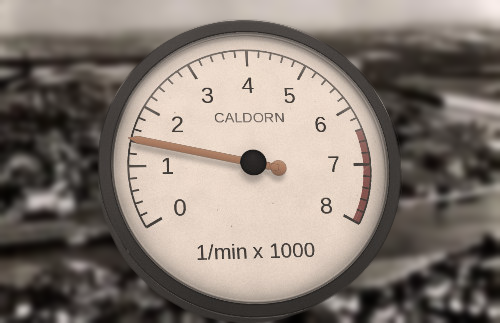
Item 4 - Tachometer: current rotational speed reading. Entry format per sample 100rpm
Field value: 1400rpm
